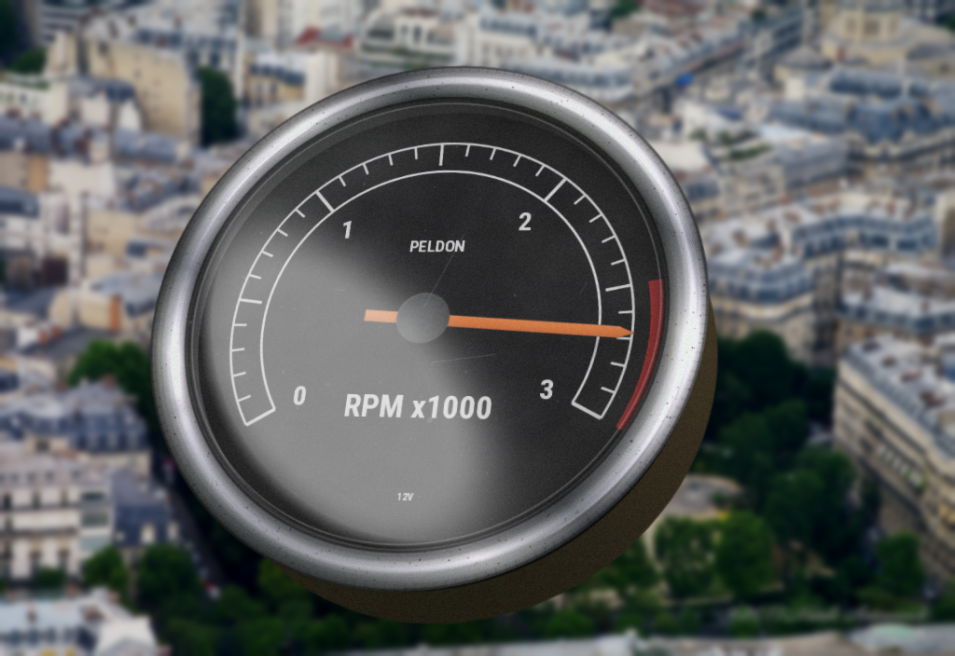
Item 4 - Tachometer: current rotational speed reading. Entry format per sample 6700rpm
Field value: 2700rpm
